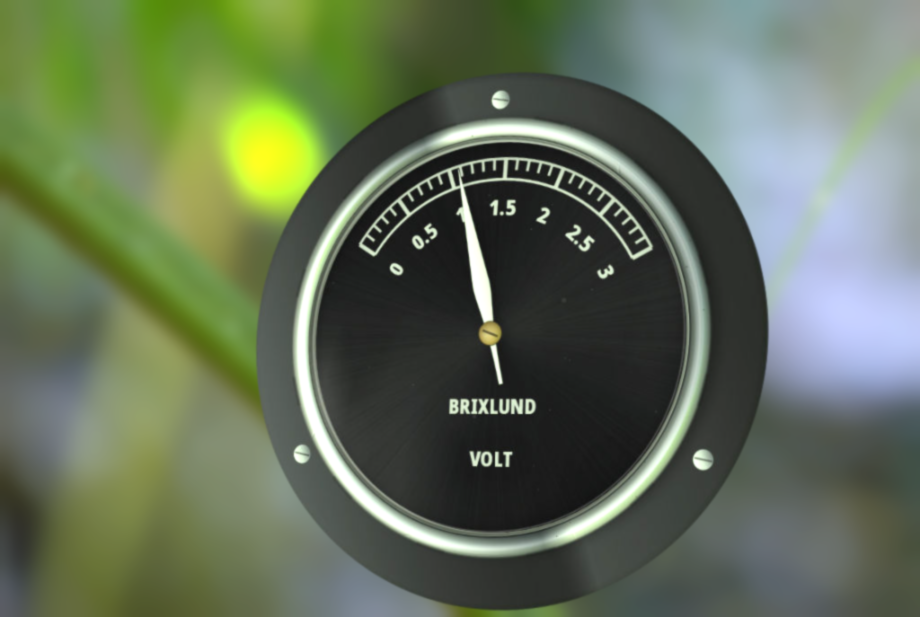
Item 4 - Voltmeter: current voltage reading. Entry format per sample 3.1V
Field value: 1.1V
